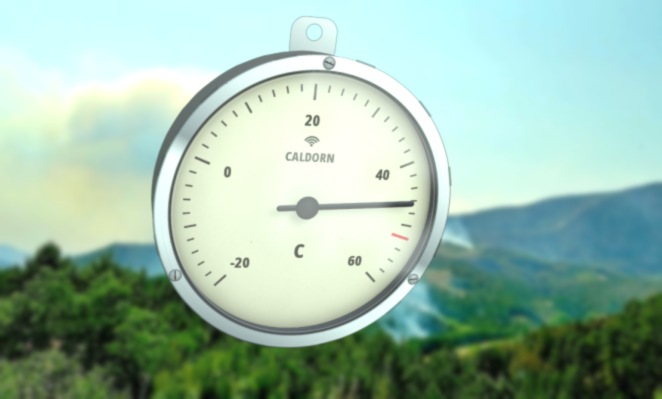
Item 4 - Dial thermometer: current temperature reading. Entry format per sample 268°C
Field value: 46°C
